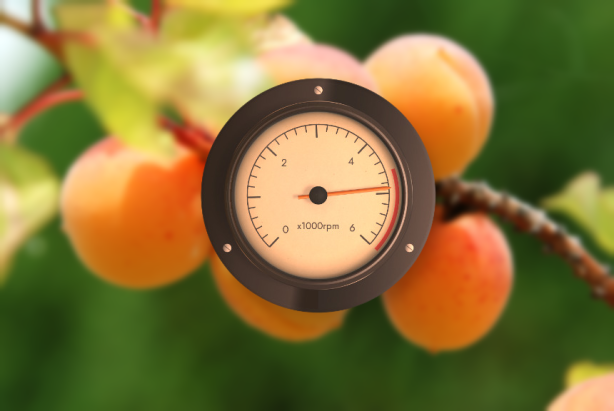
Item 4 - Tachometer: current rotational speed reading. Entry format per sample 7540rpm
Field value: 4900rpm
